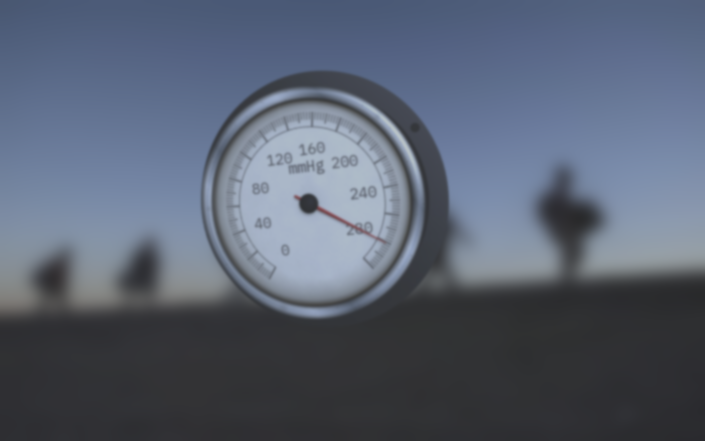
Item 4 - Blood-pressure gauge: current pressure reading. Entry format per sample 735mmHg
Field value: 280mmHg
